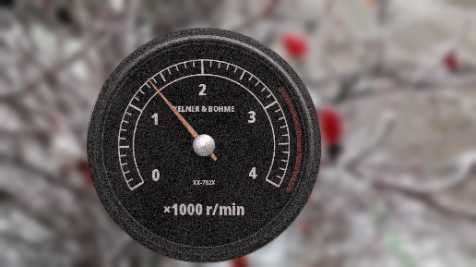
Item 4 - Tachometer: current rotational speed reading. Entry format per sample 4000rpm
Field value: 1350rpm
